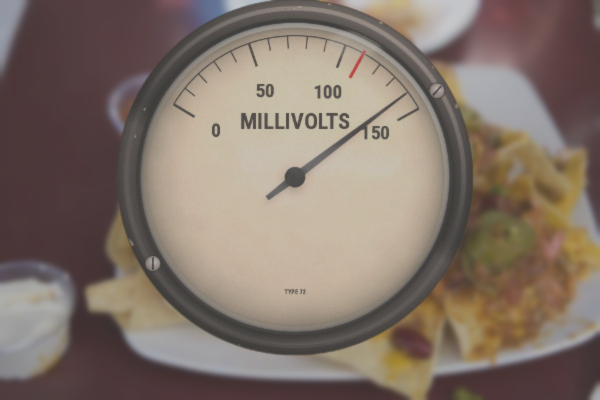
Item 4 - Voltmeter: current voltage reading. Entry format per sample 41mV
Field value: 140mV
